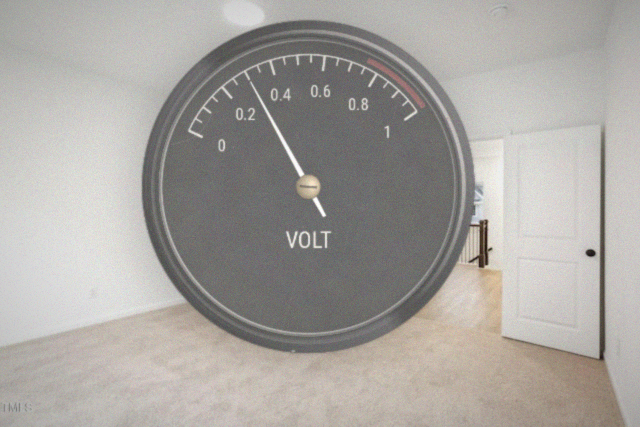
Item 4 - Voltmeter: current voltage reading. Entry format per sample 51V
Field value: 0.3V
